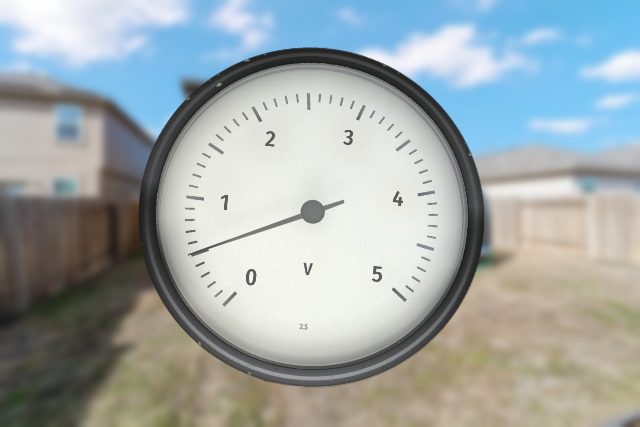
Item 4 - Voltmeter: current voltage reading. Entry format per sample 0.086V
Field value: 0.5V
